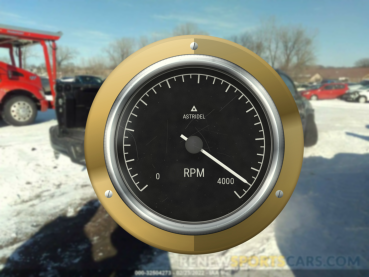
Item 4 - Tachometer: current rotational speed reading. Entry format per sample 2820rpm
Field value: 3800rpm
